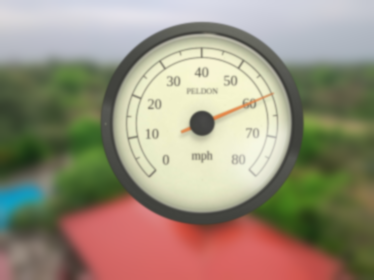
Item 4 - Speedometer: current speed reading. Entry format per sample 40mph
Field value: 60mph
